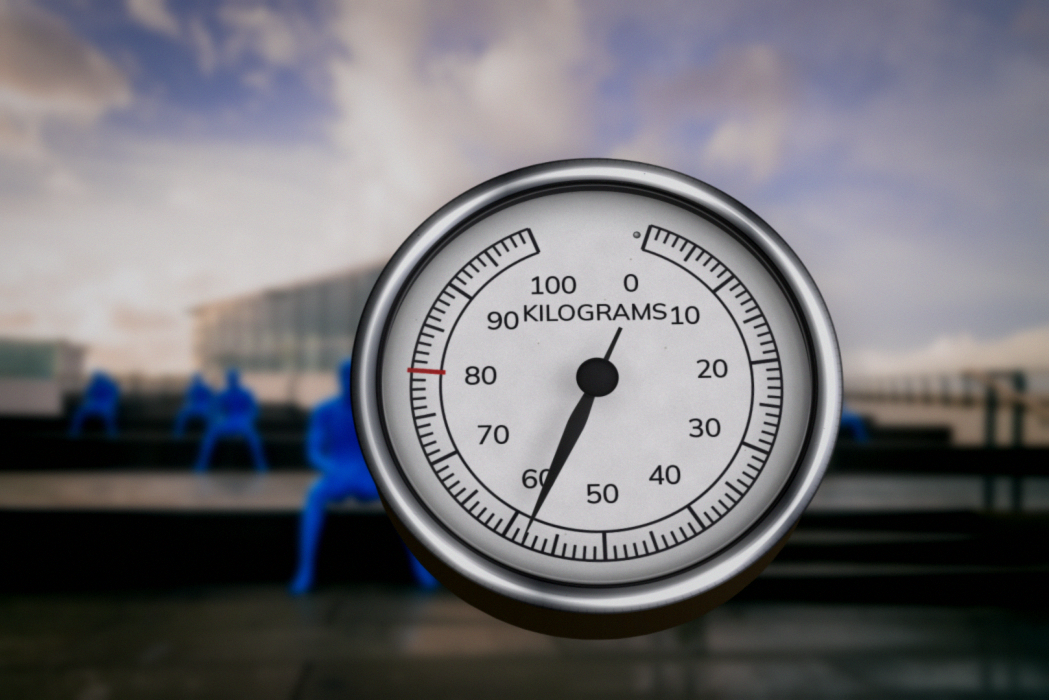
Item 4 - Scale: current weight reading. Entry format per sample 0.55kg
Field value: 58kg
